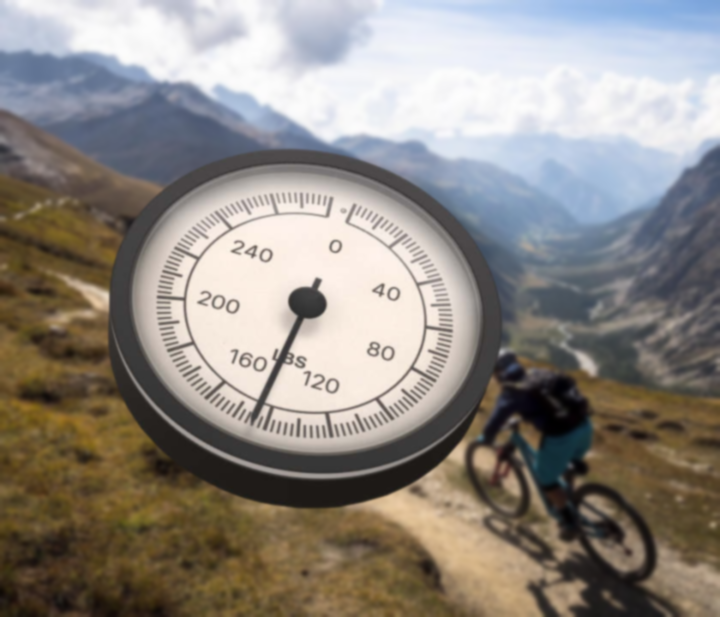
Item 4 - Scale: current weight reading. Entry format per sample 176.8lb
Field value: 144lb
